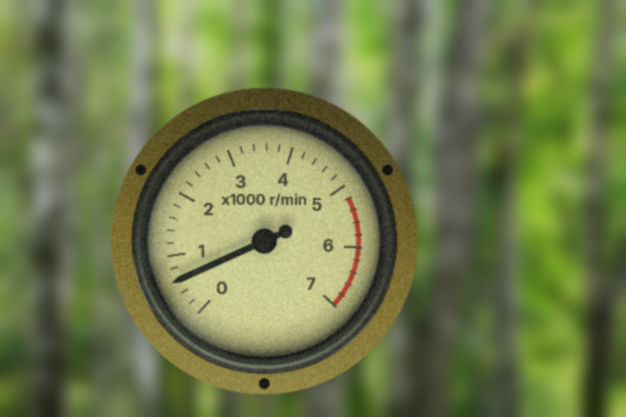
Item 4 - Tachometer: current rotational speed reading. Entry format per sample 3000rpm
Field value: 600rpm
